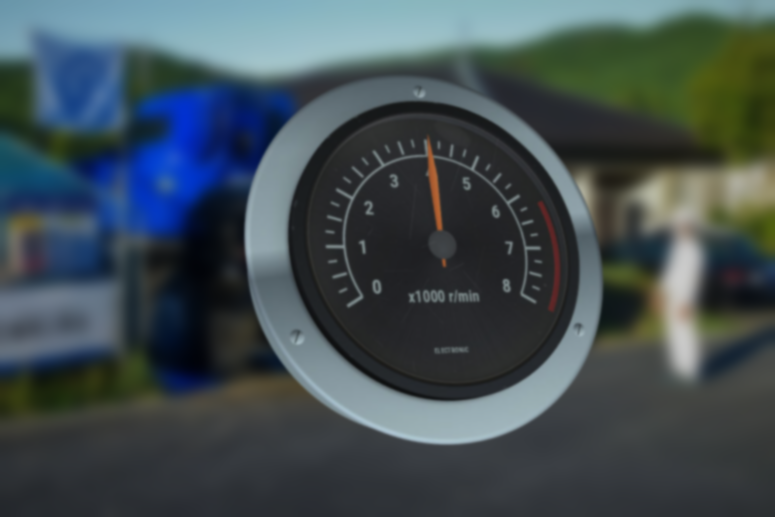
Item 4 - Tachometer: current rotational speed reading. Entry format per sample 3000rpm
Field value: 4000rpm
